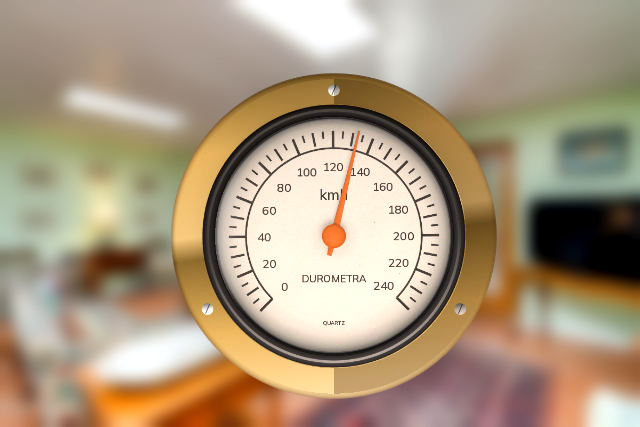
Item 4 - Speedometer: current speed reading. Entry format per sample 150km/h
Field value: 132.5km/h
